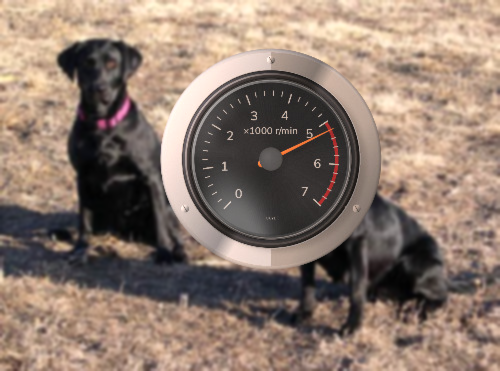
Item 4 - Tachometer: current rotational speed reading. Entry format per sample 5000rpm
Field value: 5200rpm
